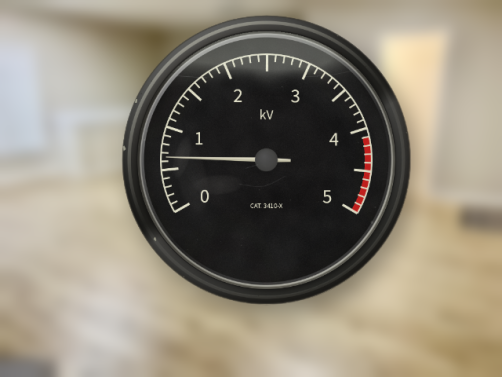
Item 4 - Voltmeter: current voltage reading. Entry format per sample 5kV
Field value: 0.65kV
